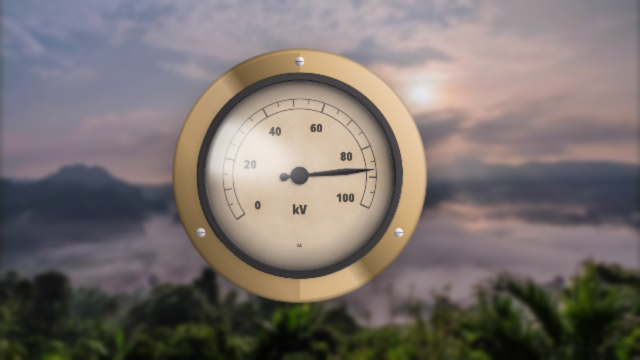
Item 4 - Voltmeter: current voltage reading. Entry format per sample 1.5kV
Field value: 87.5kV
